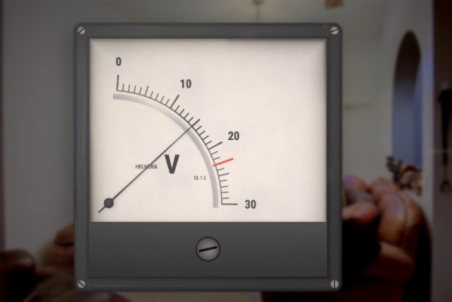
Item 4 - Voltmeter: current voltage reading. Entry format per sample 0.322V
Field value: 15V
